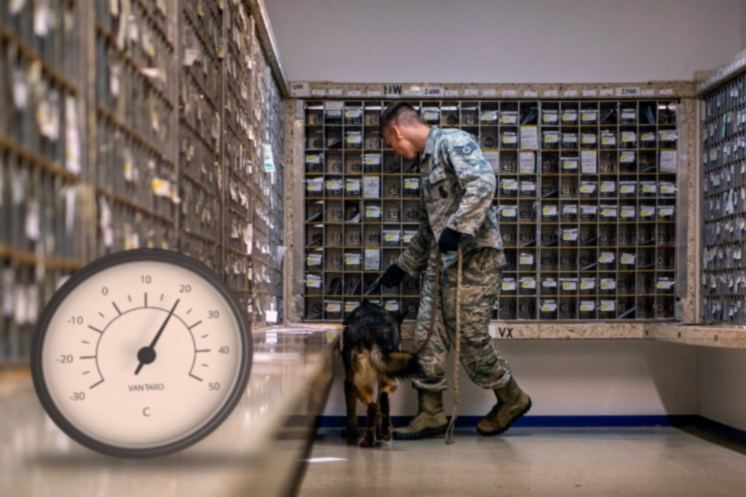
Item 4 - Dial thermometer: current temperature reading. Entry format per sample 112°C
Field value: 20°C
